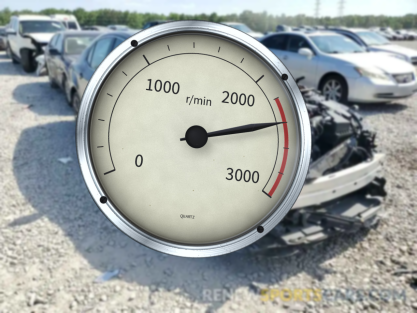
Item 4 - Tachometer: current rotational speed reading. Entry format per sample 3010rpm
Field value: 2400rpm
